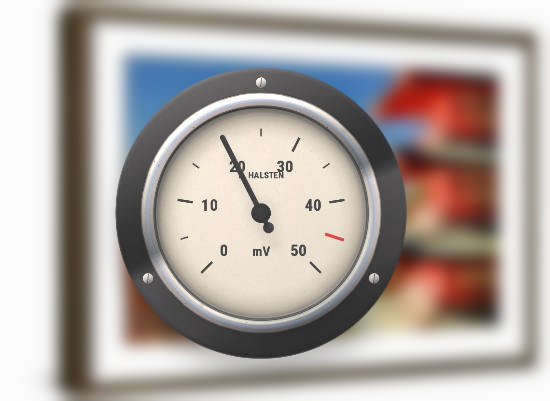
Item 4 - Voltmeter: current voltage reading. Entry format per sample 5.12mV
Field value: 20mV
